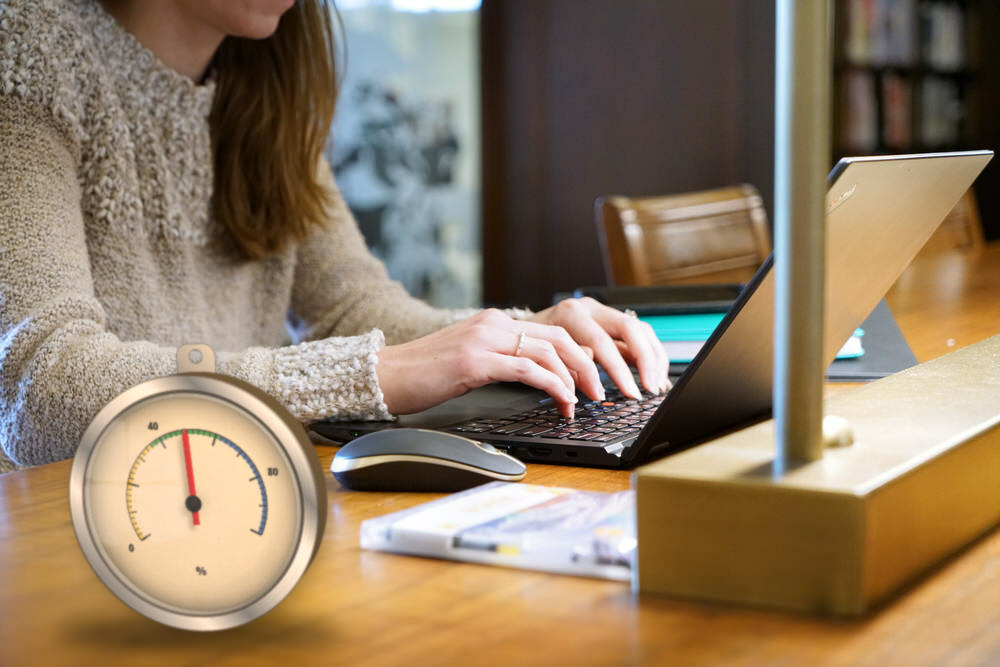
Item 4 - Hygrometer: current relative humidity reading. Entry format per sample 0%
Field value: 50%
